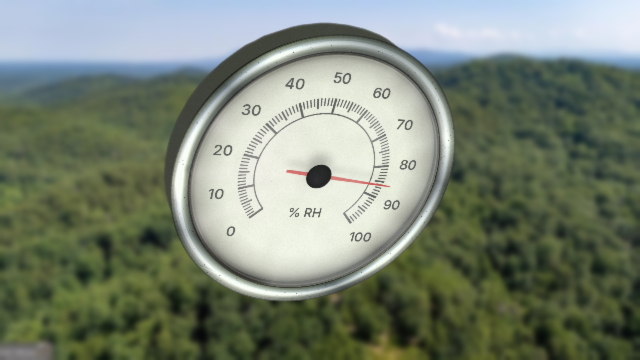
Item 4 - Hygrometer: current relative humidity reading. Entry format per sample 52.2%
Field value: 85%
